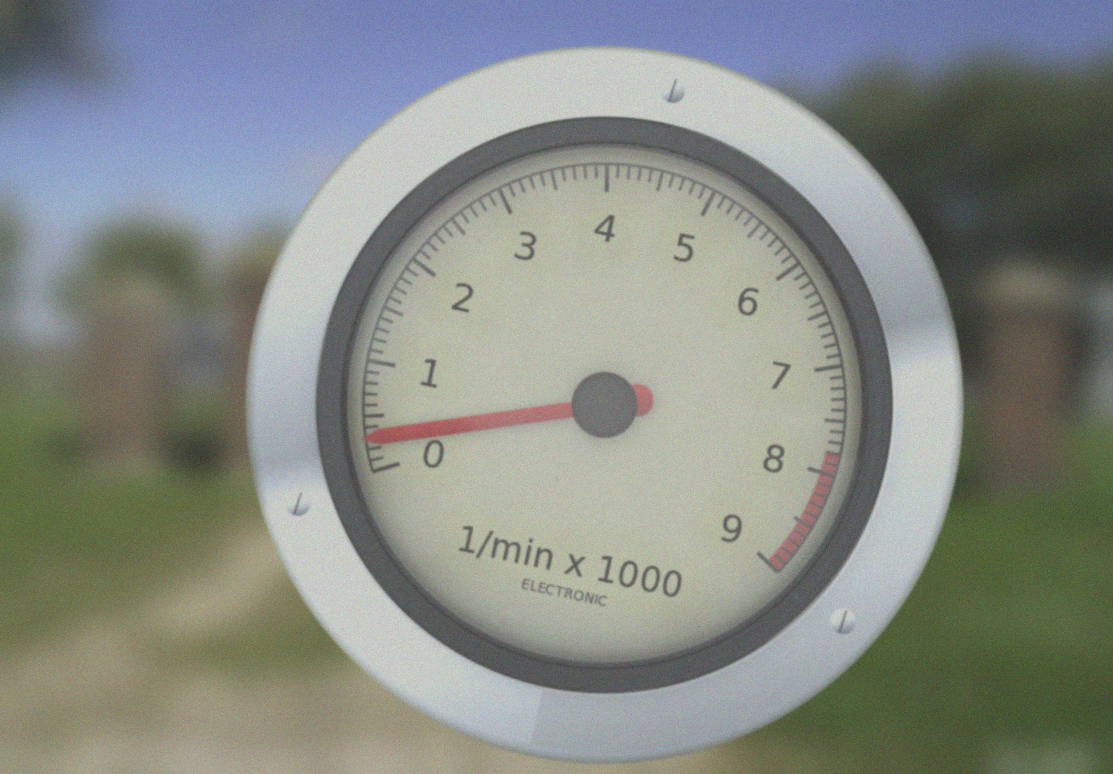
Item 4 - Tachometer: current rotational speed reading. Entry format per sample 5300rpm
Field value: 300rpm
